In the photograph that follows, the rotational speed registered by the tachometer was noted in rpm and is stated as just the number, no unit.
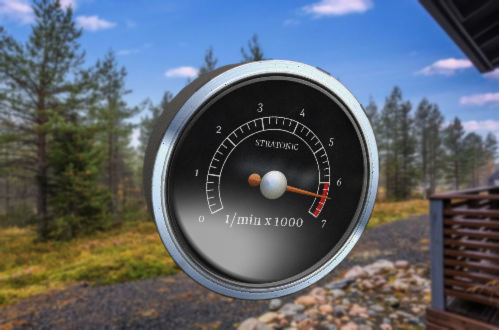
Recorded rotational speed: 6400
